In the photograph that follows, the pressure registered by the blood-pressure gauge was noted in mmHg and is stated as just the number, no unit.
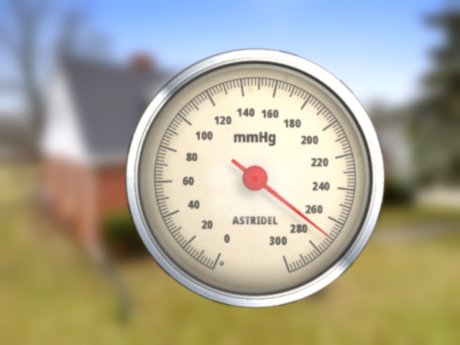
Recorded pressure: 270
